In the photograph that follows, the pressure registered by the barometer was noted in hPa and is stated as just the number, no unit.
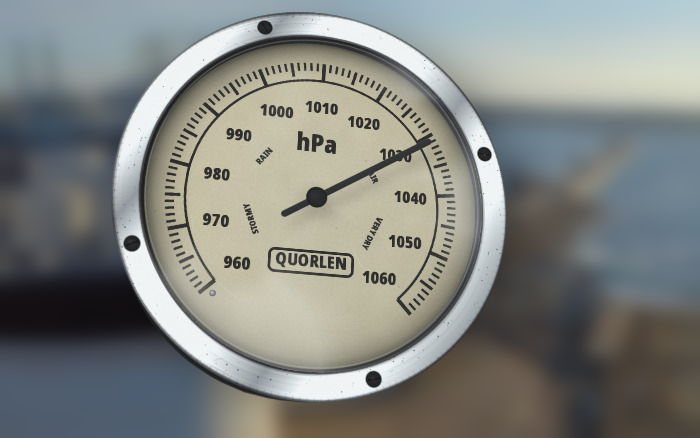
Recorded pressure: 1031
